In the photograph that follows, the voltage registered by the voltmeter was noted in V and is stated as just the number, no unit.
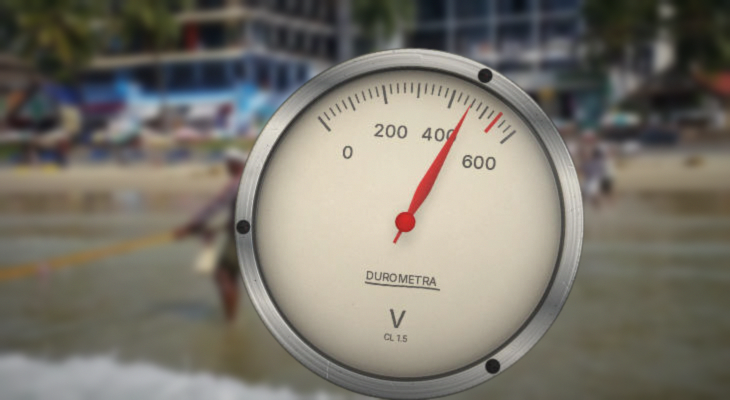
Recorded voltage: 460
